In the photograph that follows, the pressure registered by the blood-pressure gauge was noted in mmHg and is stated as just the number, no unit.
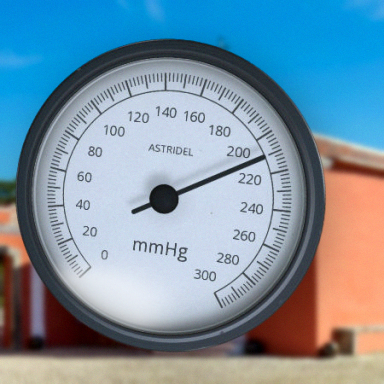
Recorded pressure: 210
